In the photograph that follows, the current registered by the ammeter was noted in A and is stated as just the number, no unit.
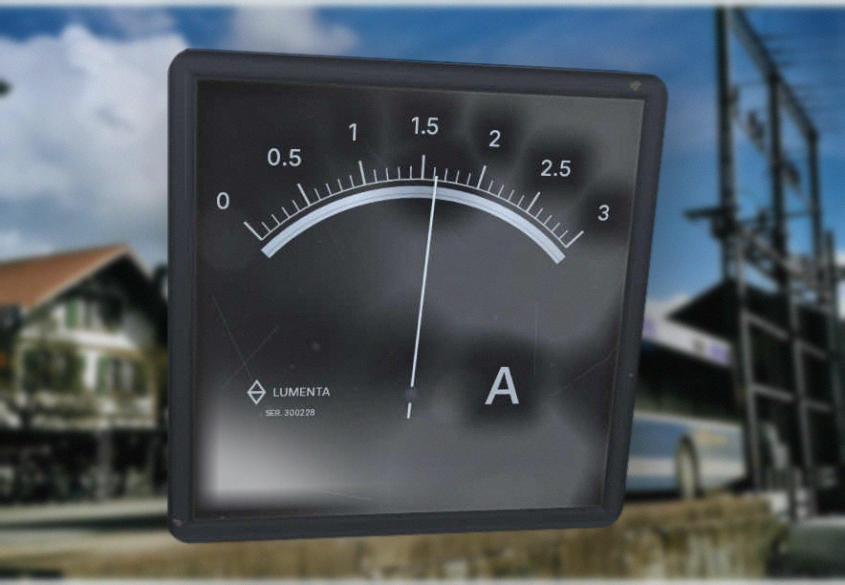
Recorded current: 1.6
